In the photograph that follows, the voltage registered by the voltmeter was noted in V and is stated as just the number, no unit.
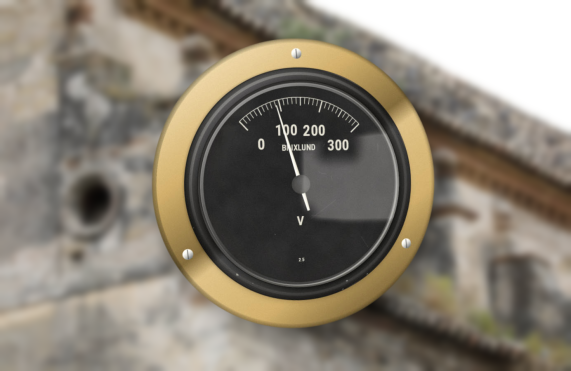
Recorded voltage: 90
